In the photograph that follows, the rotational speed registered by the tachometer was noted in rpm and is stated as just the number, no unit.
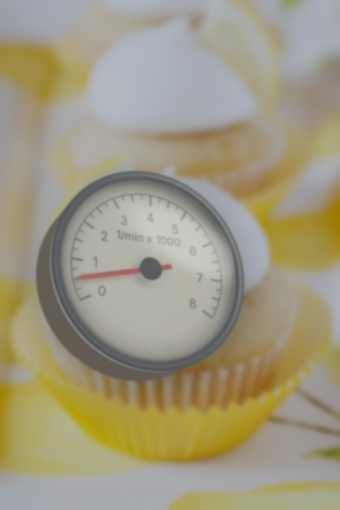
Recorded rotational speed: 500
